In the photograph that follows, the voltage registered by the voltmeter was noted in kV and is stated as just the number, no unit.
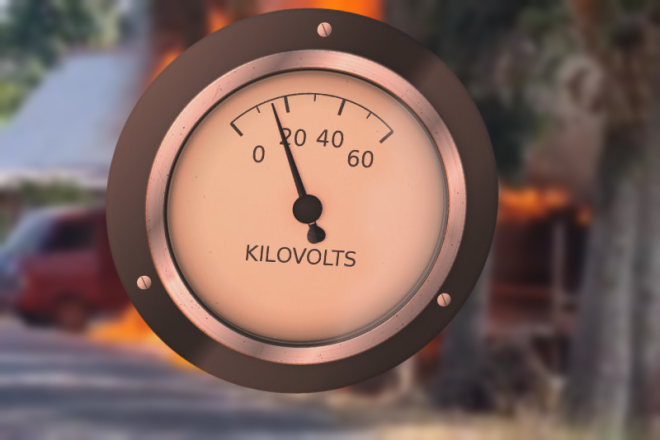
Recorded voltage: 15
